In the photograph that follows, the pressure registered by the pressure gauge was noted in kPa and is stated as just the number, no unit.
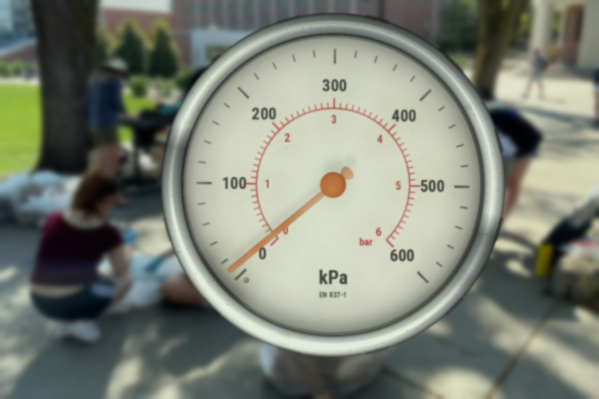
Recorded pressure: 10
